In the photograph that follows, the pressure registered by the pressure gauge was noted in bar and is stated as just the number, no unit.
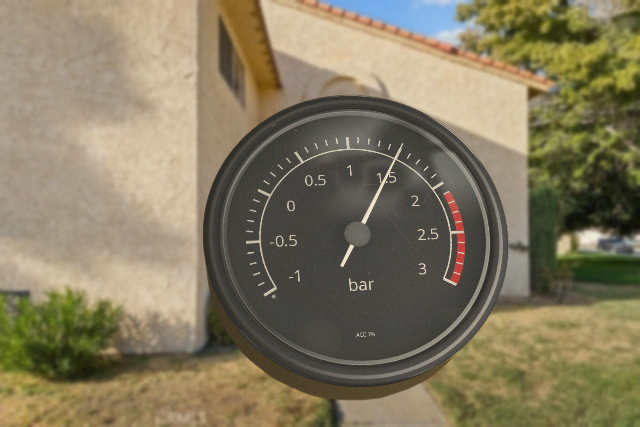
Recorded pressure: 1.5
